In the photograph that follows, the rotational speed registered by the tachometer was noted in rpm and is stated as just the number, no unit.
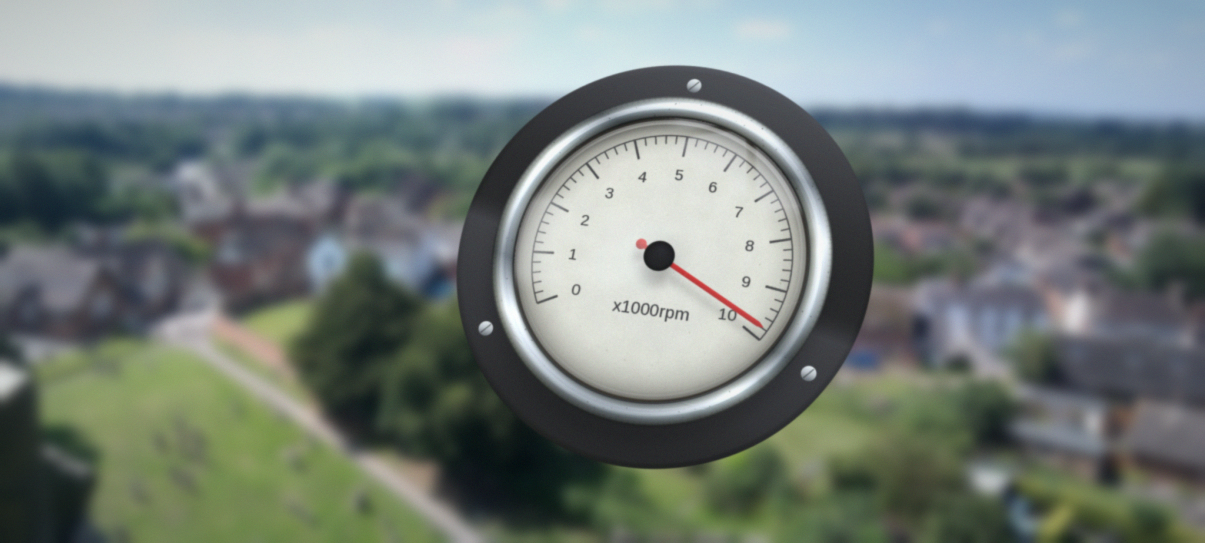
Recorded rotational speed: 9800
